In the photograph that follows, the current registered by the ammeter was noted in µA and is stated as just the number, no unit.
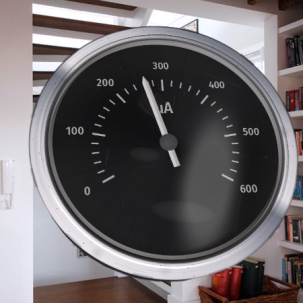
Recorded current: 260
